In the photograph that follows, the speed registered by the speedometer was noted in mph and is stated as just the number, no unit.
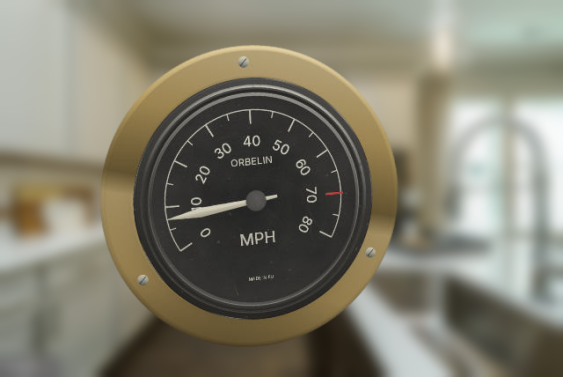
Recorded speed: 7.5
